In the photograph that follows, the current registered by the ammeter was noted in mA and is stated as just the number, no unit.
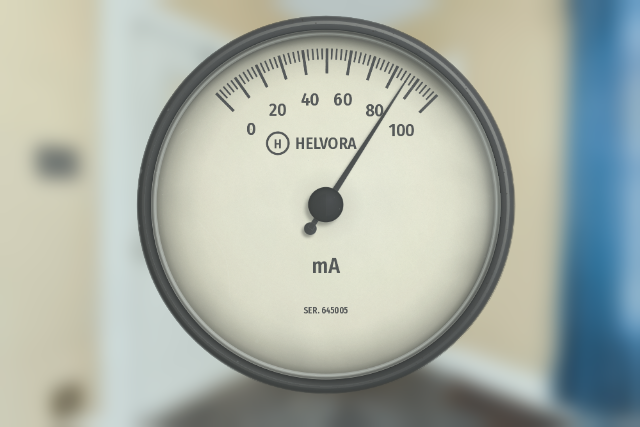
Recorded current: 86
